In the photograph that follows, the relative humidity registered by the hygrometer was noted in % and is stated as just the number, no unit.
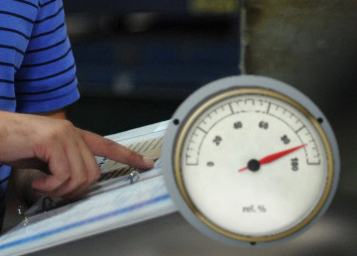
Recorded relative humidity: 88
